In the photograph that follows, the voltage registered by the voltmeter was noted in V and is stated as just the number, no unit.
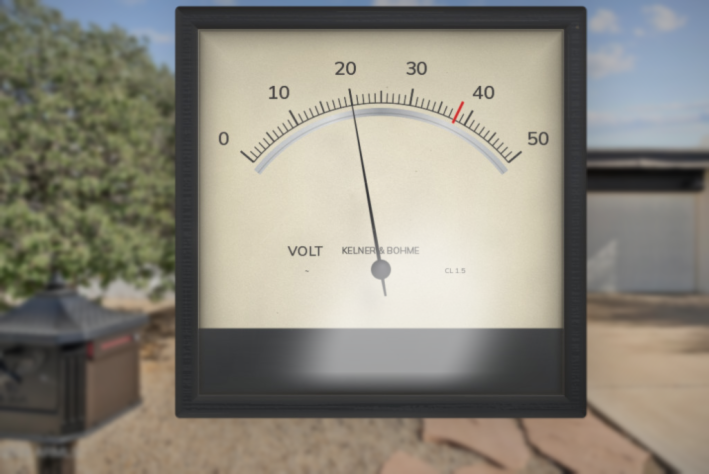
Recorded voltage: 20
